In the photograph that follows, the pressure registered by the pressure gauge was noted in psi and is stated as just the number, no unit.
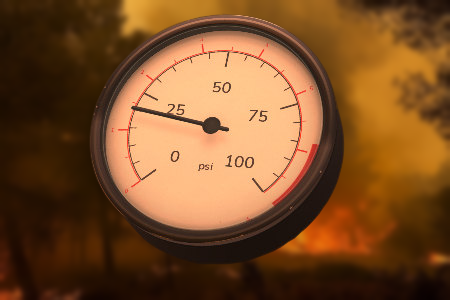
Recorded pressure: 20
